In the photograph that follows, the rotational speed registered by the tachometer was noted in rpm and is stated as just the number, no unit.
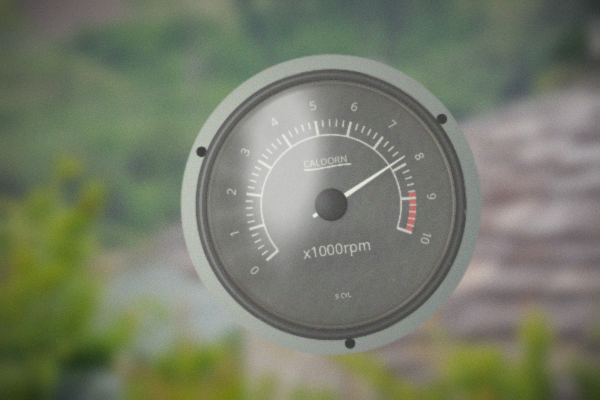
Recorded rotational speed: 7800
